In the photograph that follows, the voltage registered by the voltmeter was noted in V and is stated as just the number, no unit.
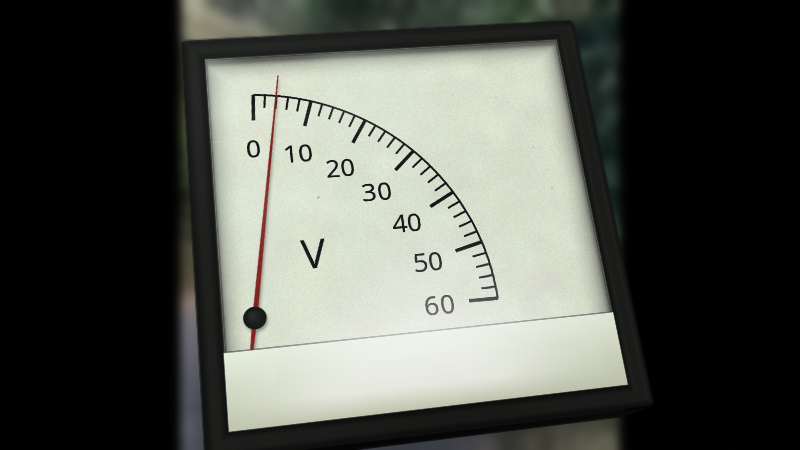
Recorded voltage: 4
